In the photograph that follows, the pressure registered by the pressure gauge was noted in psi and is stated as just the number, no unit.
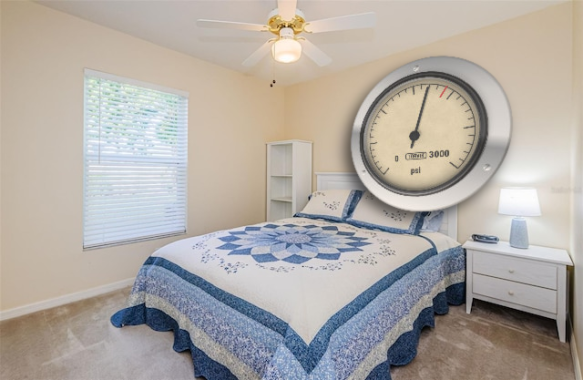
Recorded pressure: 1700
